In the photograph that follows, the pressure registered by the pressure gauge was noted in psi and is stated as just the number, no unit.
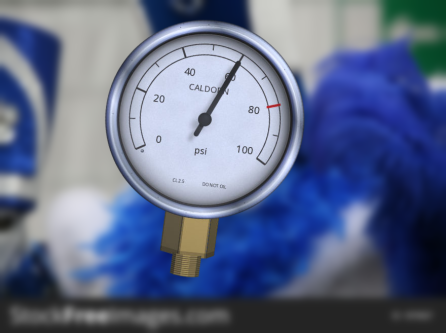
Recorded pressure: 60
